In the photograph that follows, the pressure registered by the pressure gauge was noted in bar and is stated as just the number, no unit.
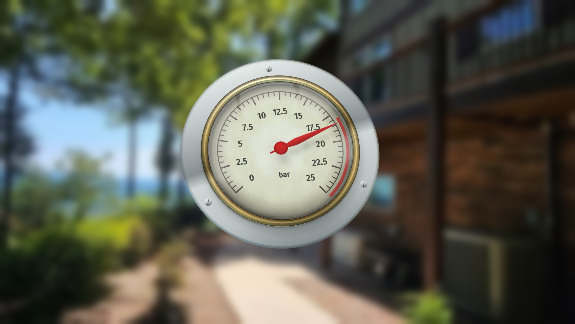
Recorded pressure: 18.5
